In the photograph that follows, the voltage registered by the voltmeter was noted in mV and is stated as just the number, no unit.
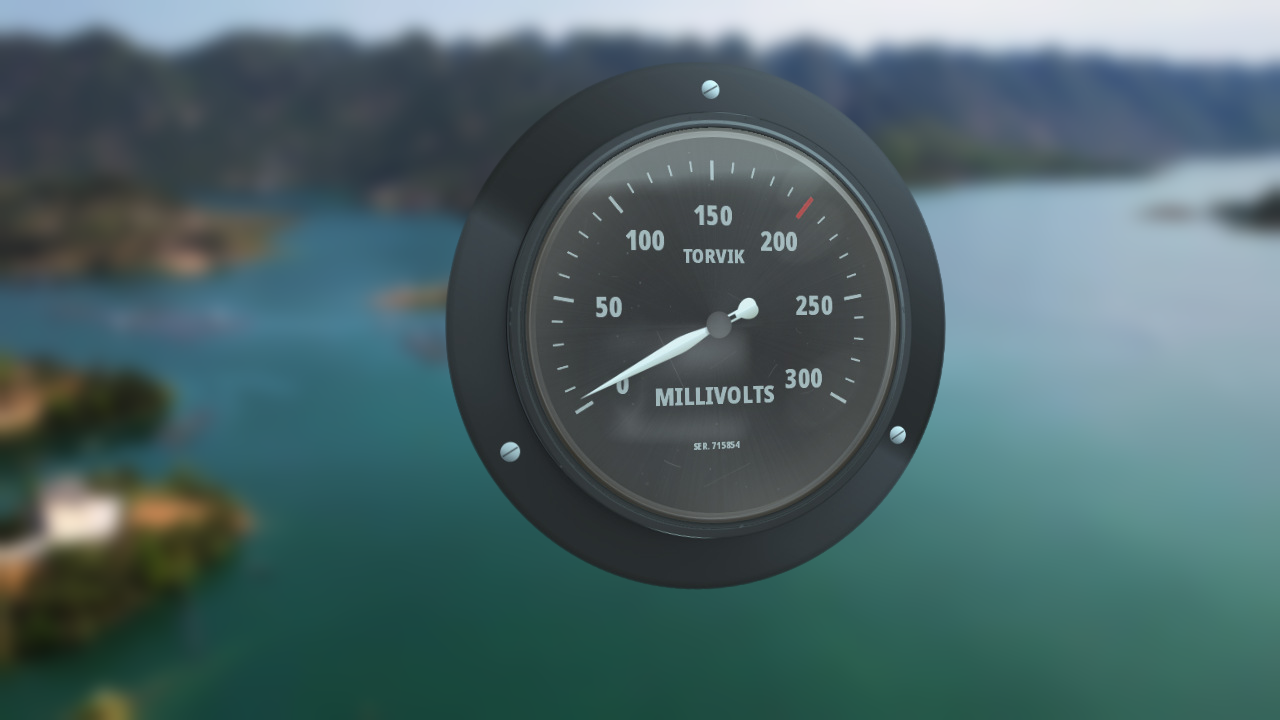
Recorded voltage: 5
